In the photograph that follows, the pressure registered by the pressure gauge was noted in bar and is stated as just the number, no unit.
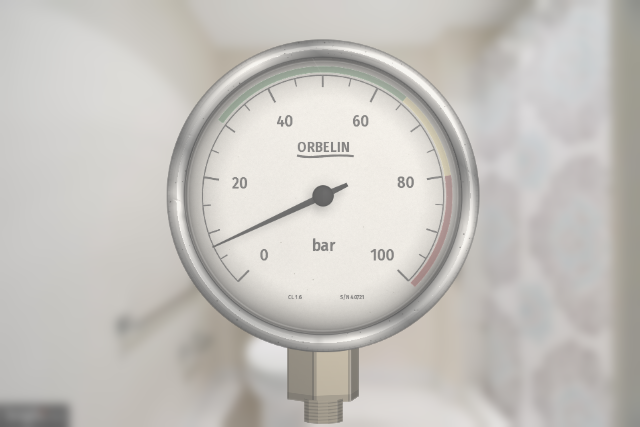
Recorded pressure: 7.5
